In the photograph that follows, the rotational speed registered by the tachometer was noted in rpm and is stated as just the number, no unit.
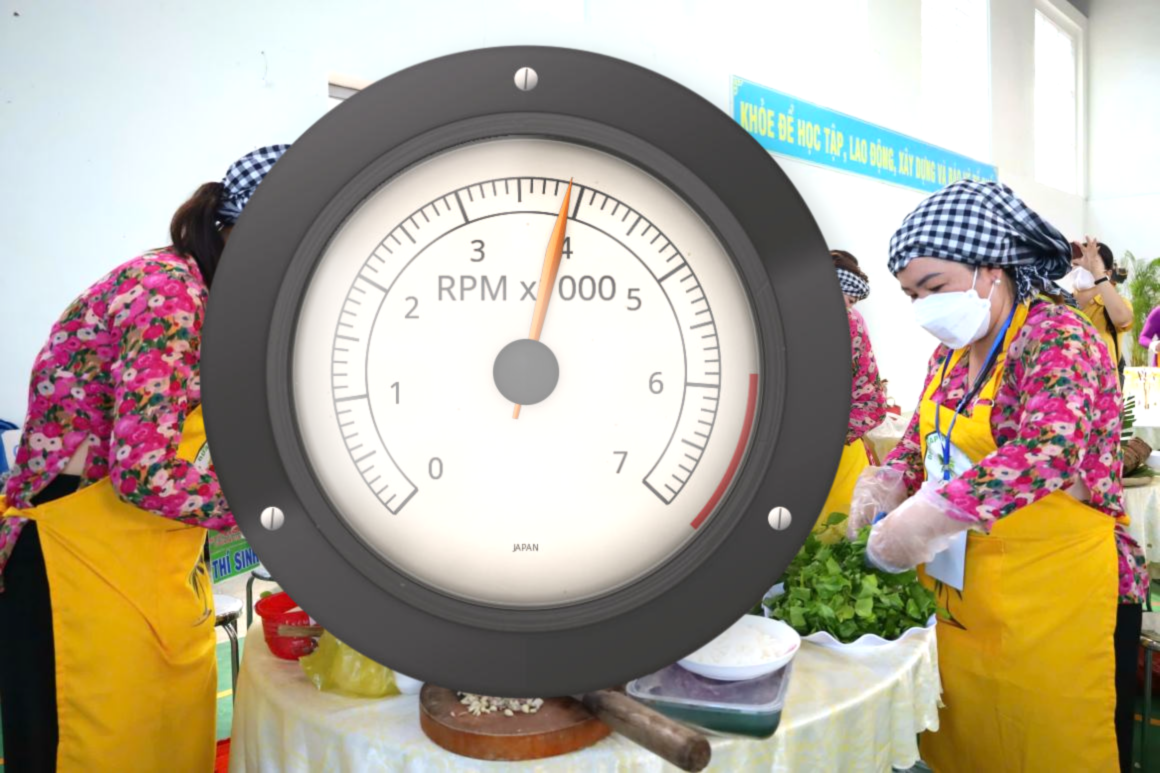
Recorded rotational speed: 3900
